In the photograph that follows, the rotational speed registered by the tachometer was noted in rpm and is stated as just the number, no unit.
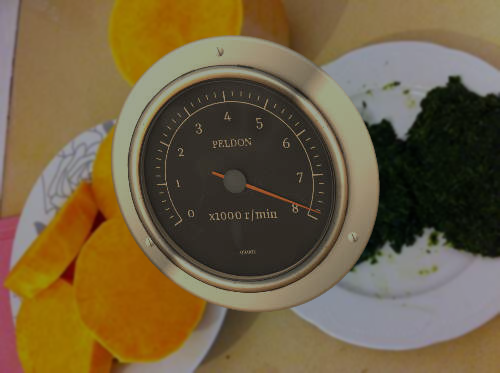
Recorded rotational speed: 7800
